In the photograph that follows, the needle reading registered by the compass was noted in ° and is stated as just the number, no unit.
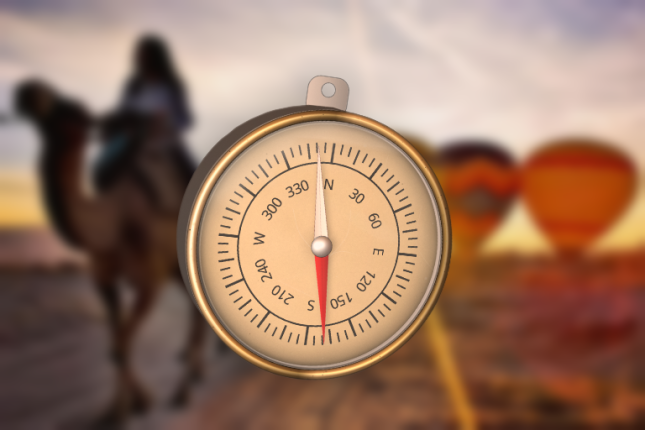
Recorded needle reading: 170
